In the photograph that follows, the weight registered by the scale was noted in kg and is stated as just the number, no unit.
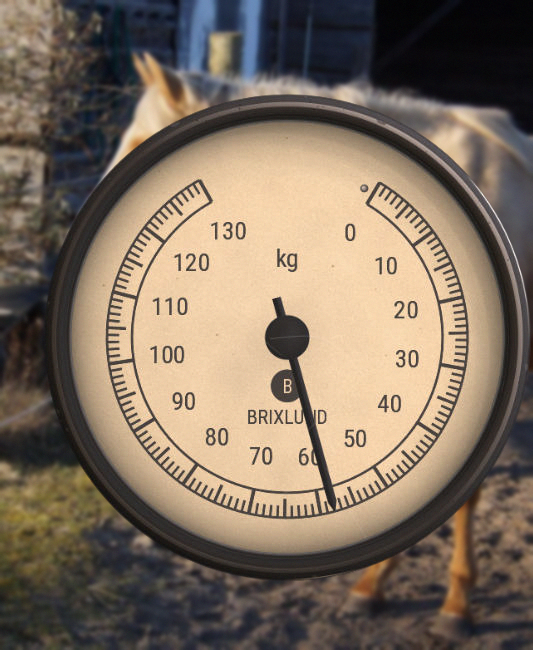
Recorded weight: 58
